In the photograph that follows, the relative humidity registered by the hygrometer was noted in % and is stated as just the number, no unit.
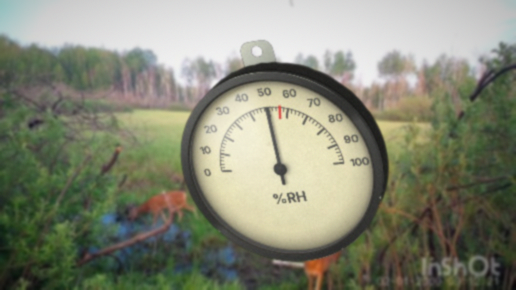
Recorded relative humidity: 50
